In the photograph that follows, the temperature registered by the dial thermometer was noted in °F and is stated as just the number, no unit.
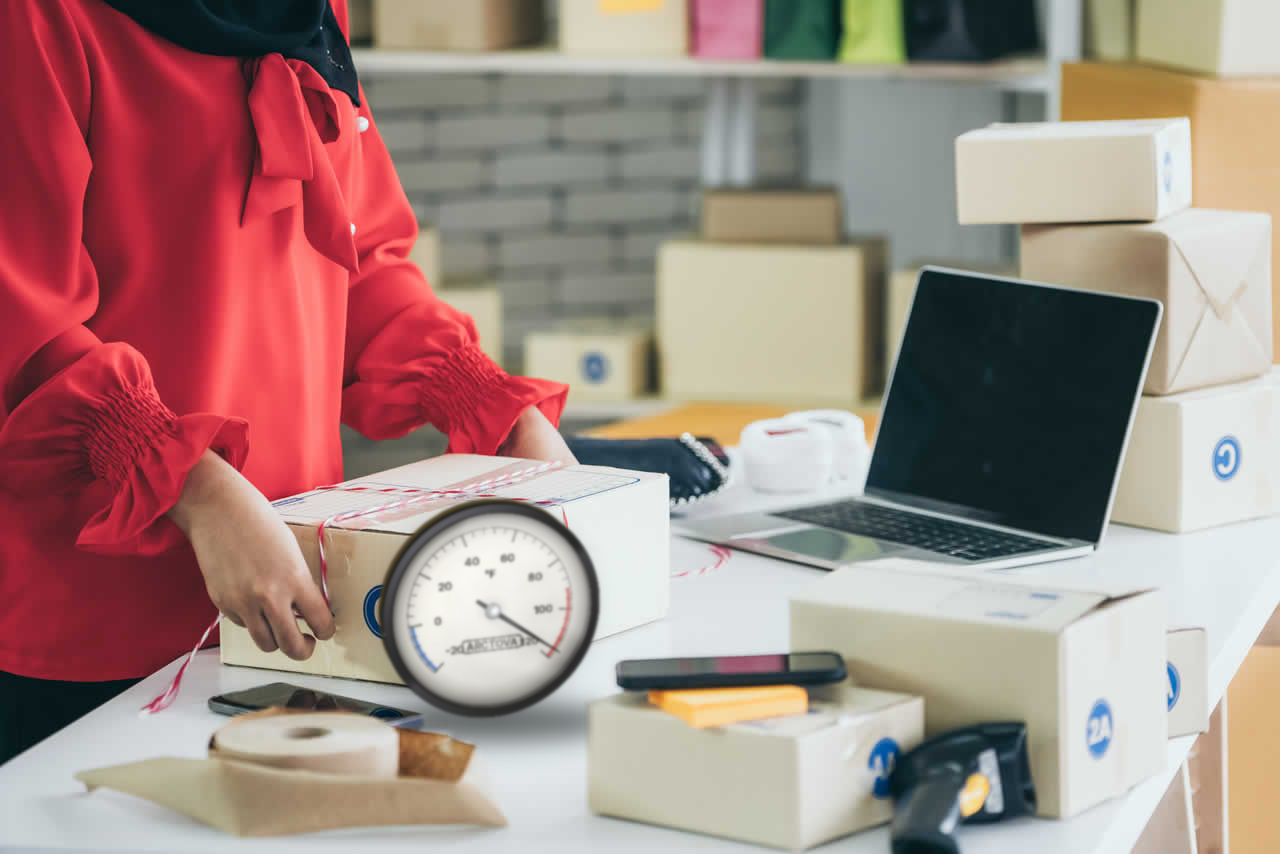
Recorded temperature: 116
